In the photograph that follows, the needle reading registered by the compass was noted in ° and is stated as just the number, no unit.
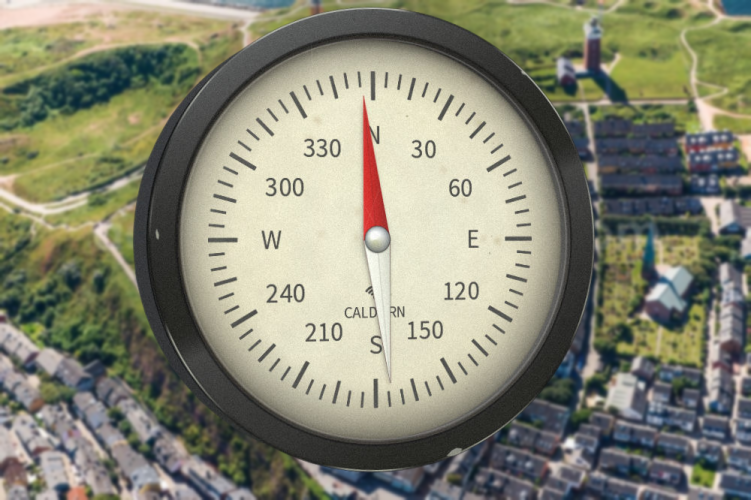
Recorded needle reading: 355
